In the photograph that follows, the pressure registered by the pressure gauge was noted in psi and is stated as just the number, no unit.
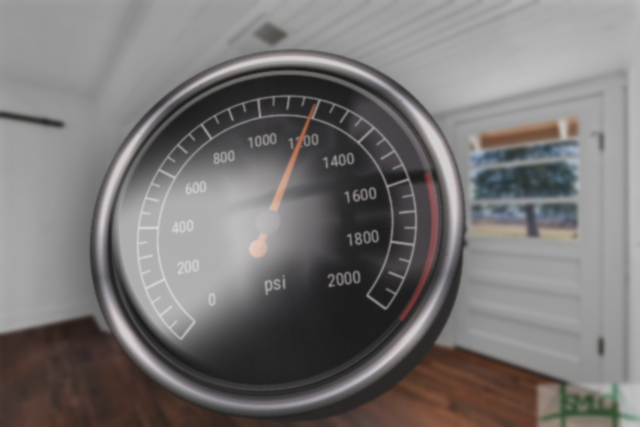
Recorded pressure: 1200
